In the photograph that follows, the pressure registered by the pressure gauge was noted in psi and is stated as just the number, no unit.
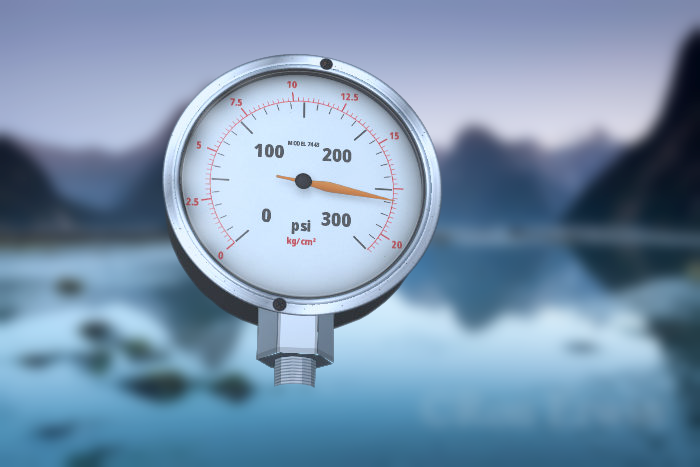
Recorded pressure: 260
